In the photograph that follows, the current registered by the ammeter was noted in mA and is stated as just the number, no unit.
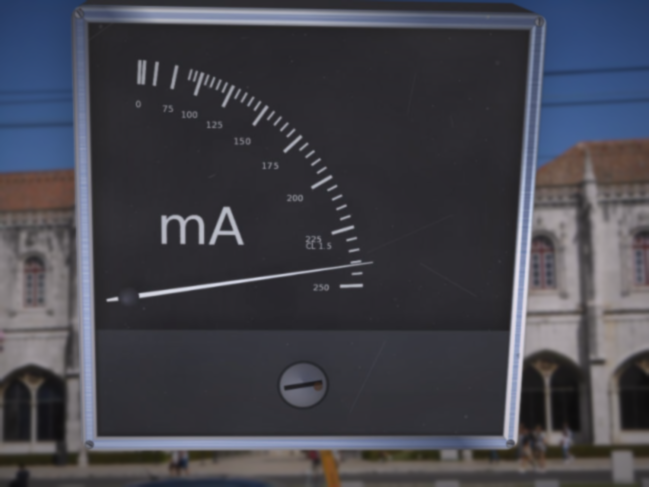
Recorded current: 240
